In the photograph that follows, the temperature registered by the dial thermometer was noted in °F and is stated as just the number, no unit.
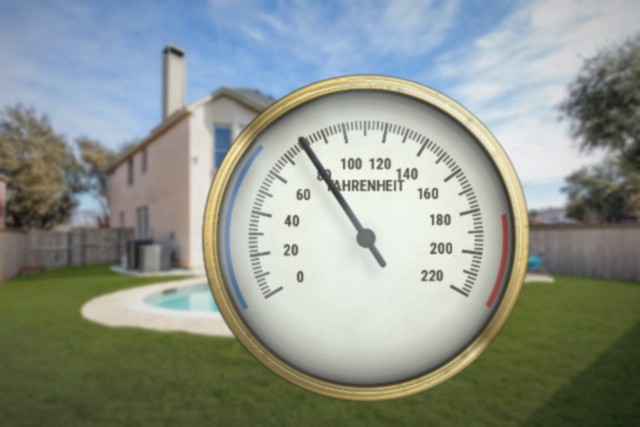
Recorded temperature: 80
